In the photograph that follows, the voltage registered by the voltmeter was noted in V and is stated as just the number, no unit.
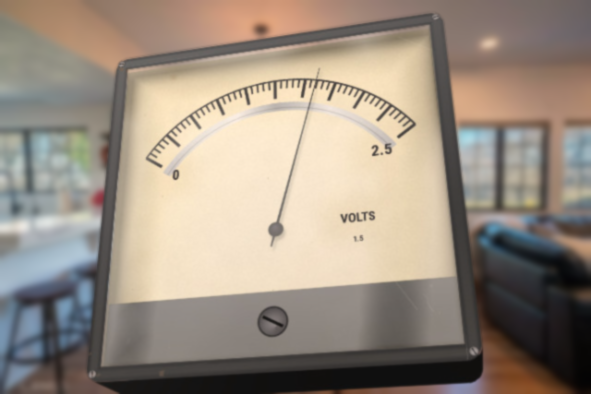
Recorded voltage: 1.6
